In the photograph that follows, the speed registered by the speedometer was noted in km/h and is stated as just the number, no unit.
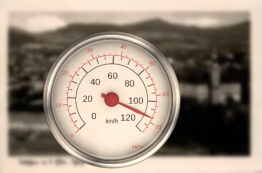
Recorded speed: 110
